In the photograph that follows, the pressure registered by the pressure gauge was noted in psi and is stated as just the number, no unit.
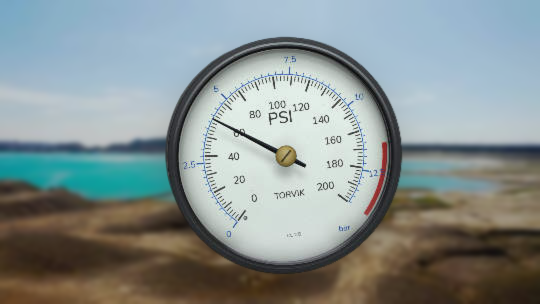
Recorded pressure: 60
